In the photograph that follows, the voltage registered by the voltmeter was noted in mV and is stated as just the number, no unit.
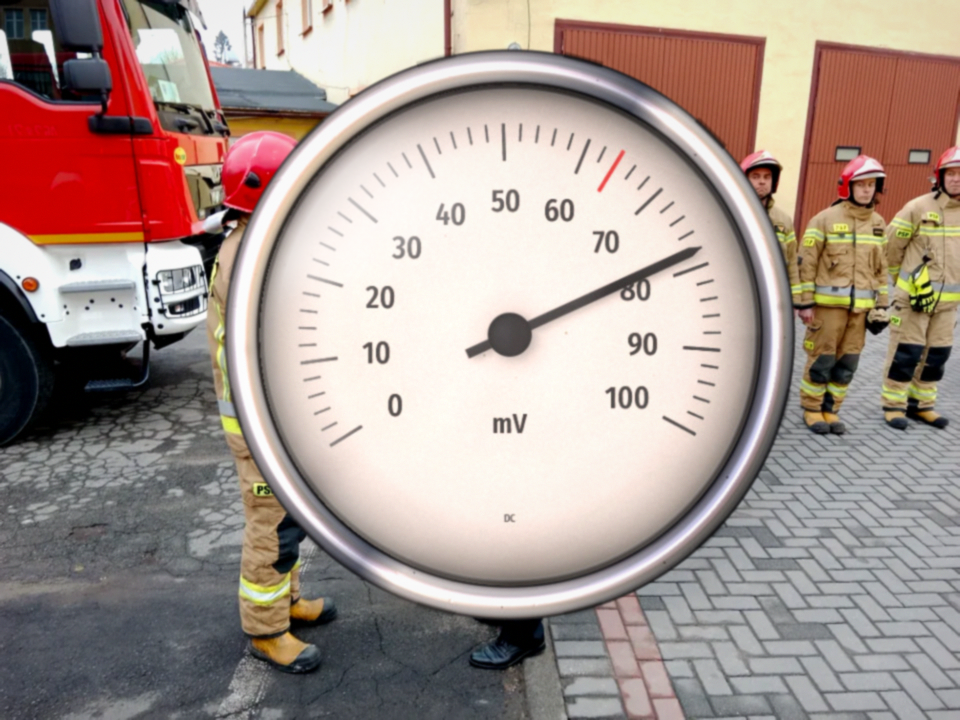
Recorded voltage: 78
